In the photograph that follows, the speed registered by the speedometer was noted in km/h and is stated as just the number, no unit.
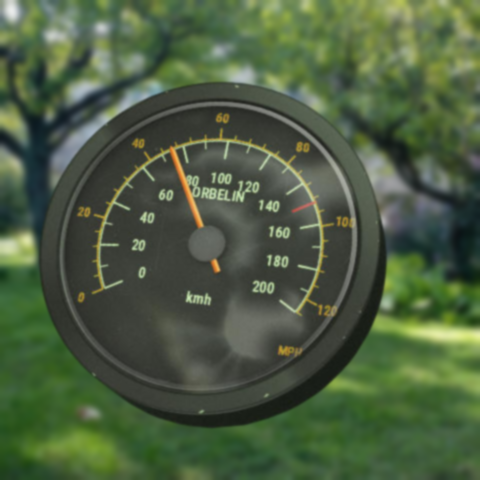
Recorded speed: 75
